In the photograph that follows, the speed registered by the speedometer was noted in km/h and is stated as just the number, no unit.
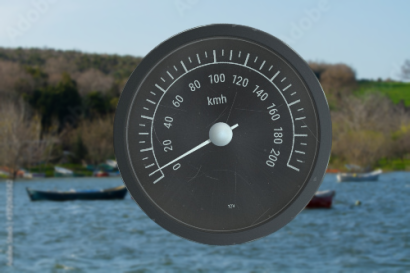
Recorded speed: 5
